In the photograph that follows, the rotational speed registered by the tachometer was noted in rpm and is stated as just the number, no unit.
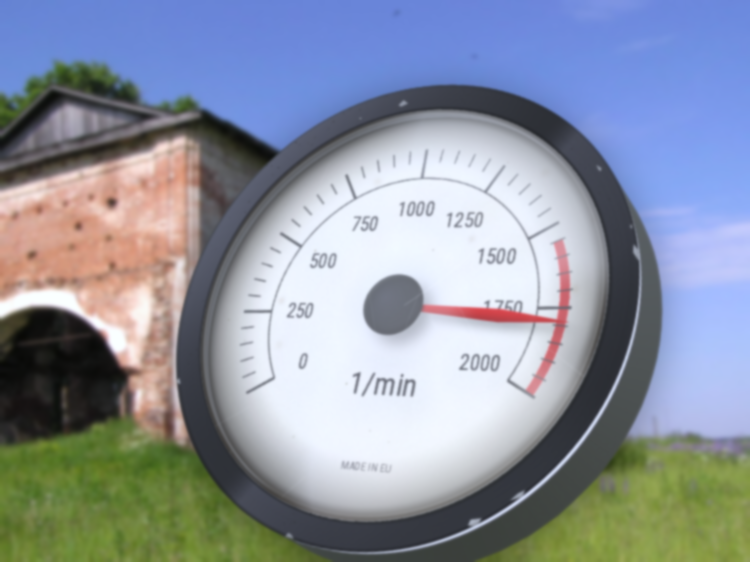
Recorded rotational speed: 1800
